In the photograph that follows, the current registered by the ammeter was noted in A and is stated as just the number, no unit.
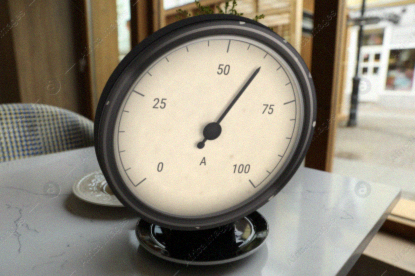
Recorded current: 60
